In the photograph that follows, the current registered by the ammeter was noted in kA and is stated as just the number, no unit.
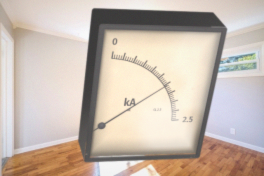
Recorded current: 1.5
